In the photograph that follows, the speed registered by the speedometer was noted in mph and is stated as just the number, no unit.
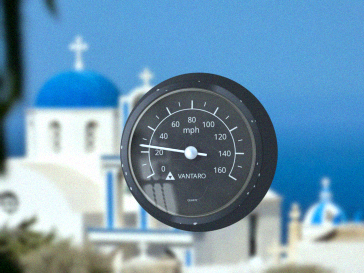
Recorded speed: 25
